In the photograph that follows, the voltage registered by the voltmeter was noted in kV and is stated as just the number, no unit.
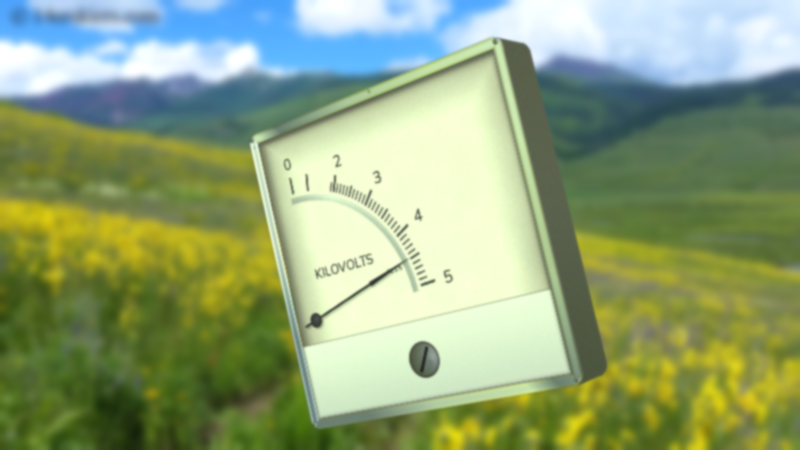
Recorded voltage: 4.5
